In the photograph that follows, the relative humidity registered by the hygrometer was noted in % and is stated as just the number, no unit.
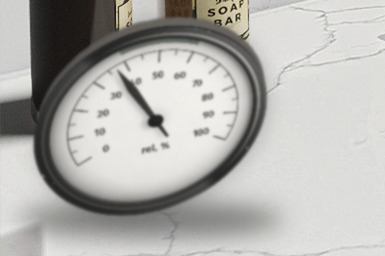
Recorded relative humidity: 37.5
